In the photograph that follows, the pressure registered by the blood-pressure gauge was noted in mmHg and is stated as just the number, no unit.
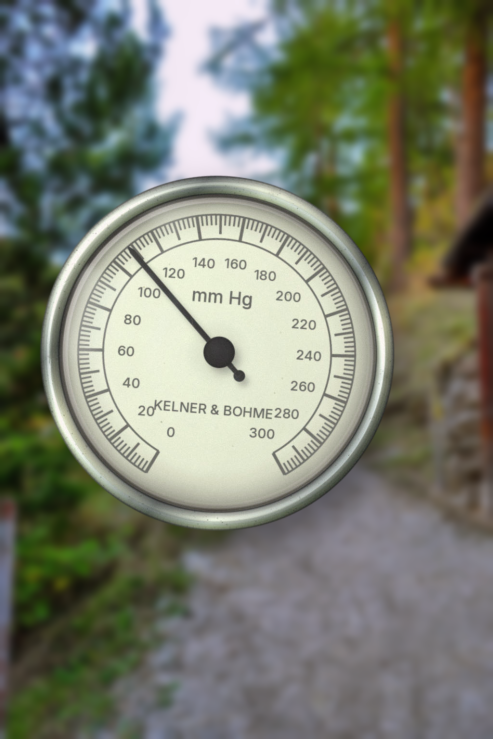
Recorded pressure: 108
